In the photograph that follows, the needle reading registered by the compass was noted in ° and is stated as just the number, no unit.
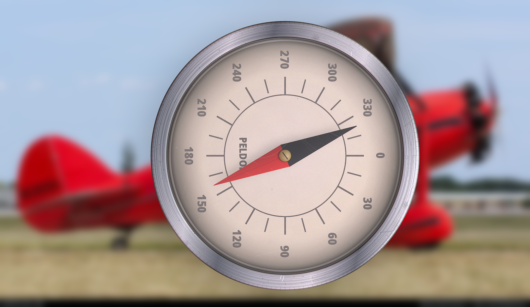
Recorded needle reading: 157.5
